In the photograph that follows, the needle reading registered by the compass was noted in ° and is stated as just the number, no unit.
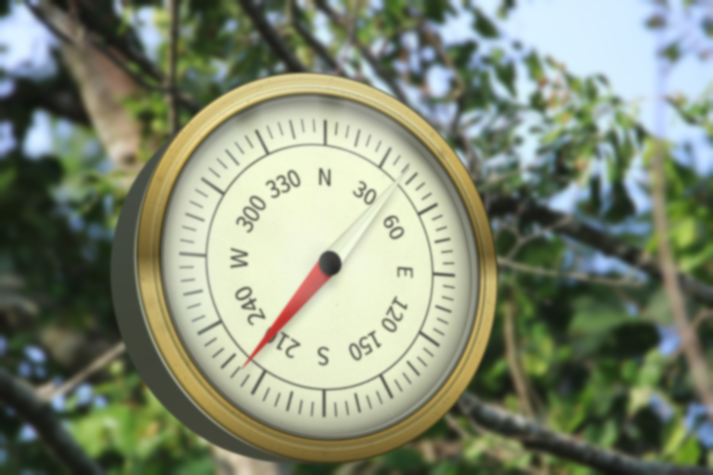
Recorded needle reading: 220
